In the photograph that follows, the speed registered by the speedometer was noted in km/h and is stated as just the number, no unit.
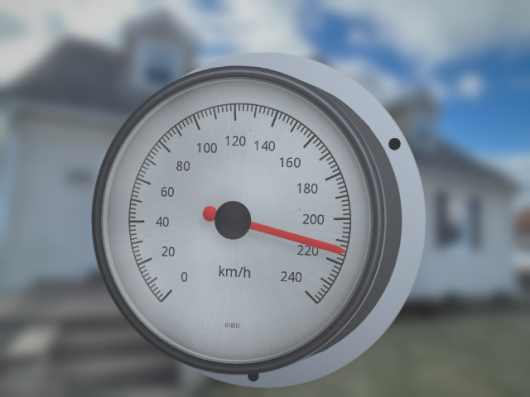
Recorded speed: 214
